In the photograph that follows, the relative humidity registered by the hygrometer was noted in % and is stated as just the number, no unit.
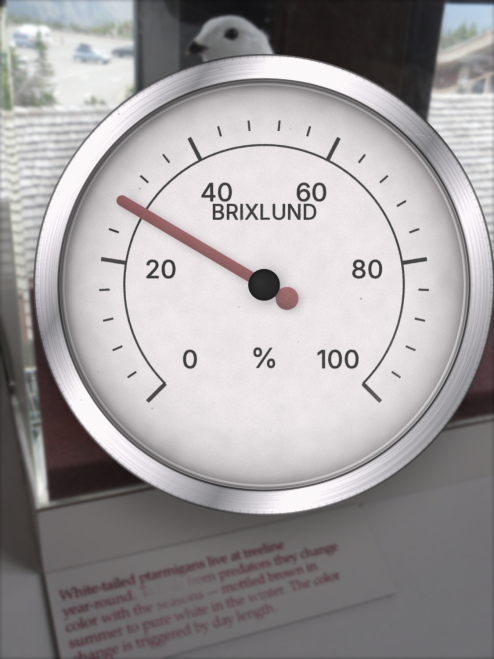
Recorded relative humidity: 28
